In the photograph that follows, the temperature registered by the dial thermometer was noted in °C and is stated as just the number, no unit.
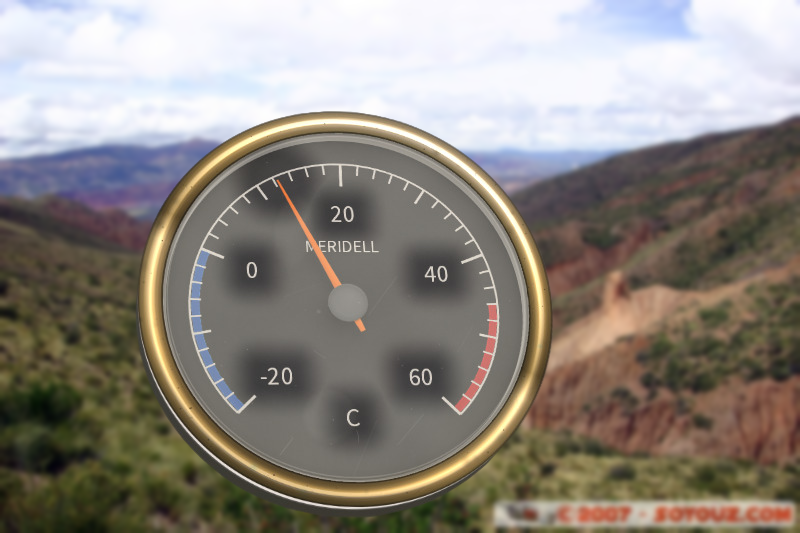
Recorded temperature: 12
